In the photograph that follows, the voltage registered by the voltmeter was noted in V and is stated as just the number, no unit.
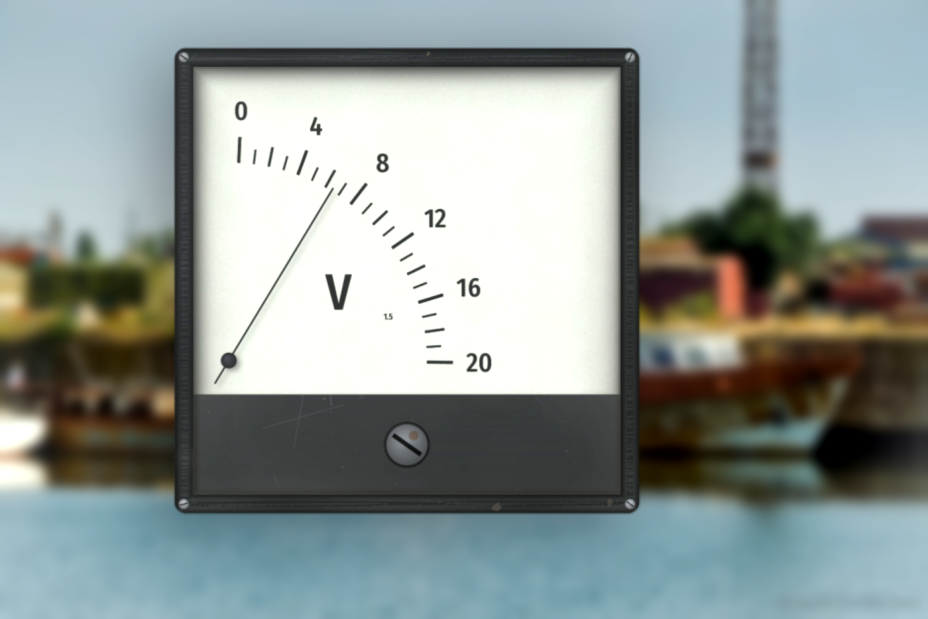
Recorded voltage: 6.5
